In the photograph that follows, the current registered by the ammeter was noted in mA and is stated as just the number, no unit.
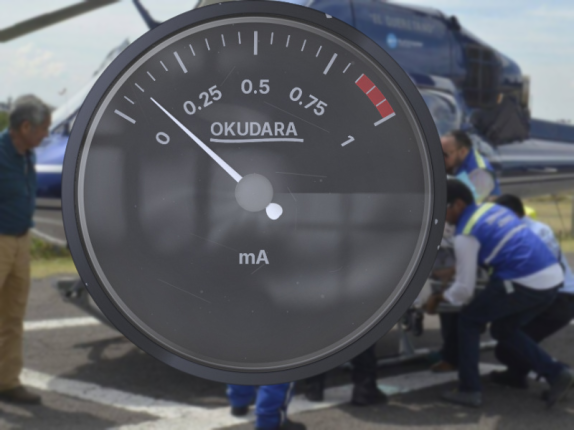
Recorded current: 0.1
